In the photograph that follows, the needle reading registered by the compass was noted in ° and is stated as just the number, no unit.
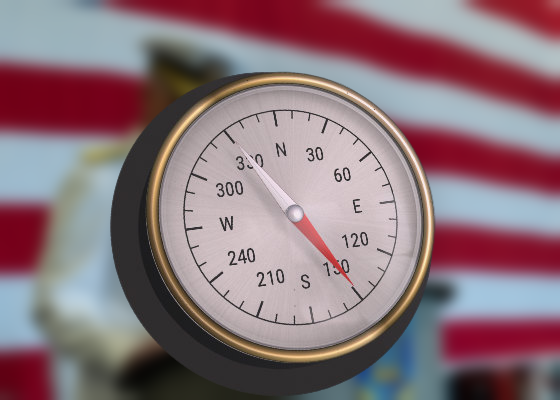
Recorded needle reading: 150
